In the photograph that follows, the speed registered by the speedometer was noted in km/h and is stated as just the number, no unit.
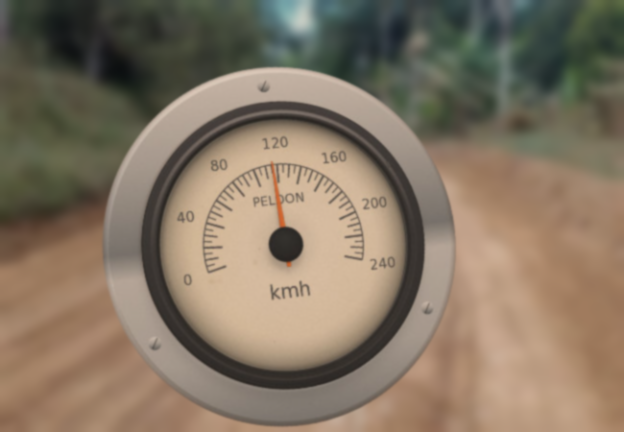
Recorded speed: 115
